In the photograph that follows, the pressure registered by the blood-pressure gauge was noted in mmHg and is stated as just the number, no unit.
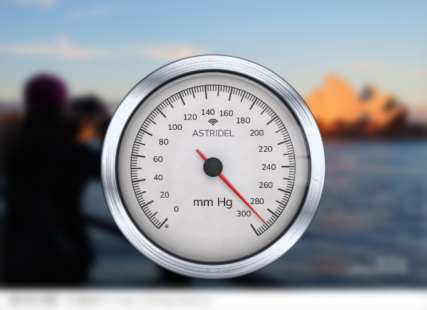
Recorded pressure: 290
